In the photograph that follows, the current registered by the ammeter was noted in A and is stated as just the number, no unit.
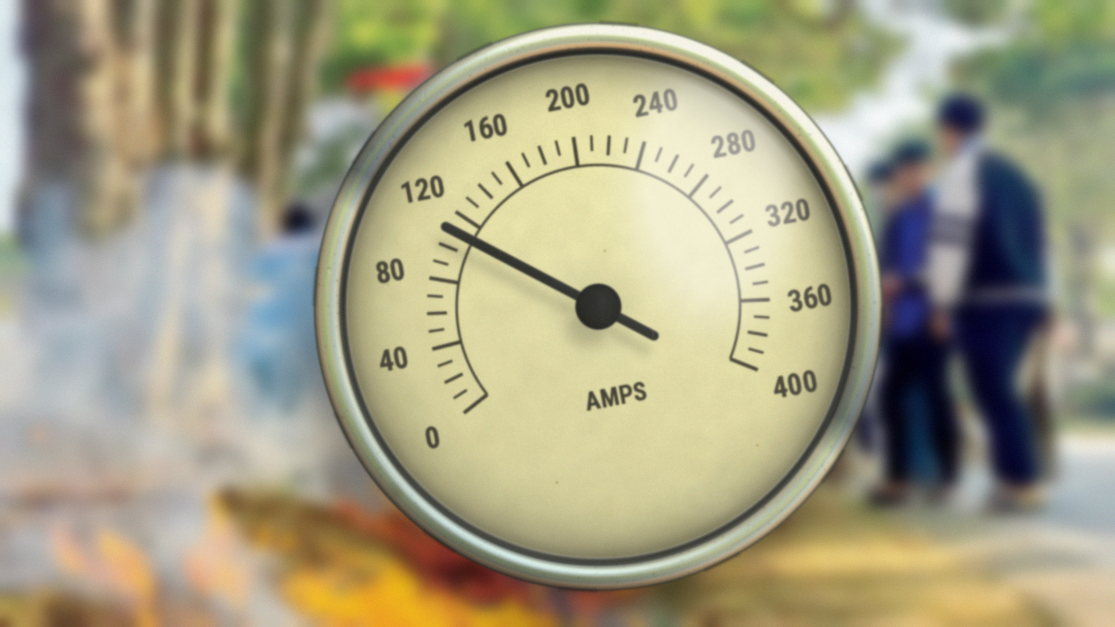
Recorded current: 110
